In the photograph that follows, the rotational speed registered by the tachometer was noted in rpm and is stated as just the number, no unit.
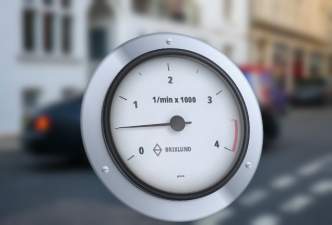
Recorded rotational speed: 500
